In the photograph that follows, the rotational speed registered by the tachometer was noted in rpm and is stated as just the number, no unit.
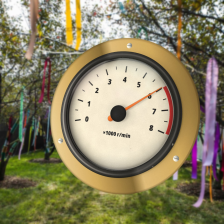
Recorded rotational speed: 6000
